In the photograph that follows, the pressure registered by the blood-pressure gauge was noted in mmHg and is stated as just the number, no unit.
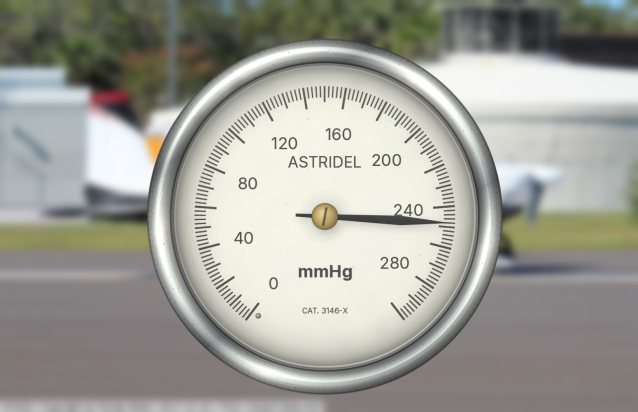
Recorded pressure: 248
